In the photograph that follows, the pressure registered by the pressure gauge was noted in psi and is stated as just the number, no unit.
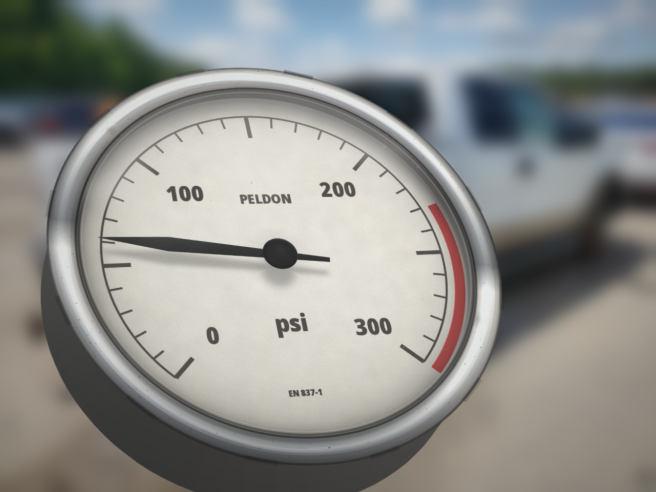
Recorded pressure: 60
